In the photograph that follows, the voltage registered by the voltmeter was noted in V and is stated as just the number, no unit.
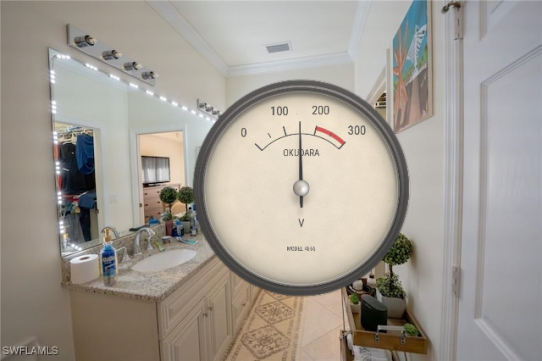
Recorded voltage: 150
